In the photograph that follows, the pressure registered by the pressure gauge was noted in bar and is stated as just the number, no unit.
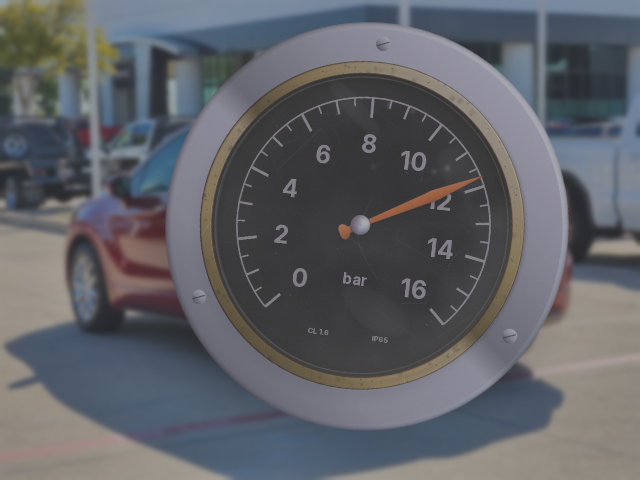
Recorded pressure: 11.75
